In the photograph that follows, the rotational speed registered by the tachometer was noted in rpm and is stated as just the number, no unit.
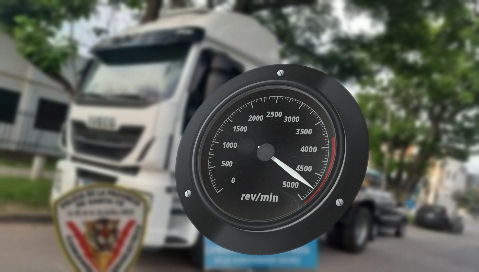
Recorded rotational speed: 4750
